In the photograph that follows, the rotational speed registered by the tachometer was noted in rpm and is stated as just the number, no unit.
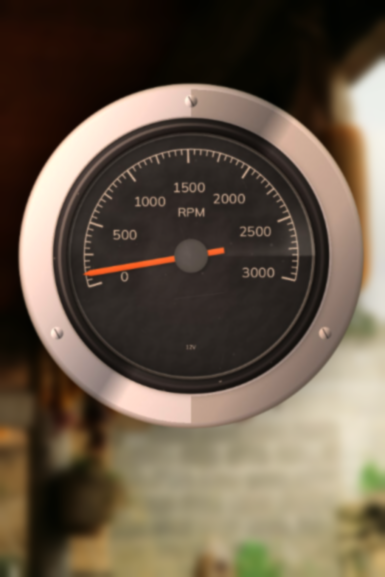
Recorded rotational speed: 100
